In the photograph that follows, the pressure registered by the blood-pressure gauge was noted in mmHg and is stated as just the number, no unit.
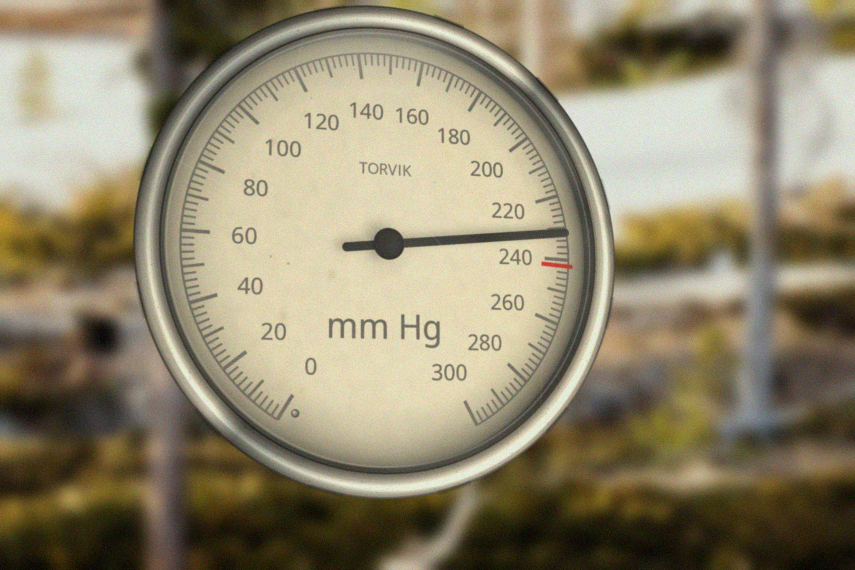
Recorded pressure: 232
